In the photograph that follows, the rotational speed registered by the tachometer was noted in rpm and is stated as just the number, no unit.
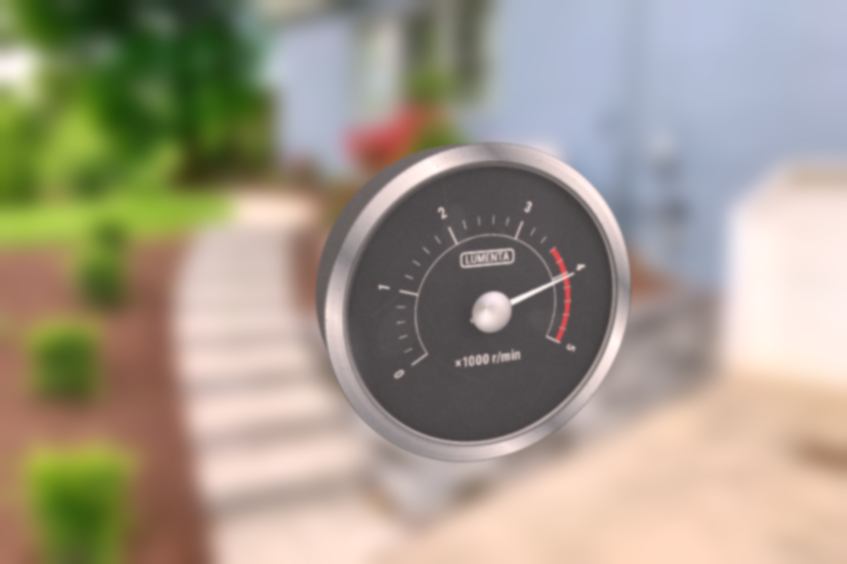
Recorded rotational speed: 4000
